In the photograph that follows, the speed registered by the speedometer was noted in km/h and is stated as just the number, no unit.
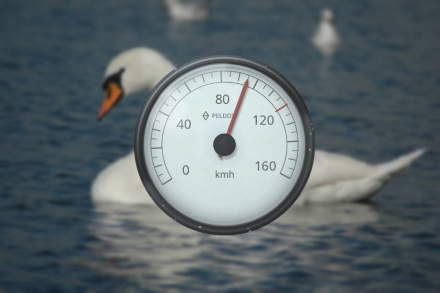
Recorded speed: 95
